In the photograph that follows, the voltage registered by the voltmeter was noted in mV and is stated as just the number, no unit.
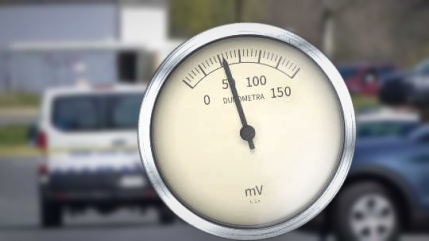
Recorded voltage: 55
